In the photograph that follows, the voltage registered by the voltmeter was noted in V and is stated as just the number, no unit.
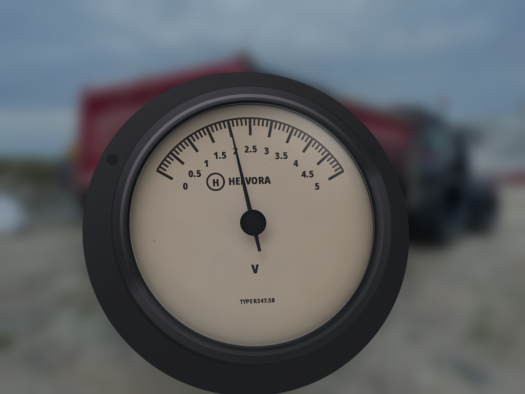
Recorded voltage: 2
